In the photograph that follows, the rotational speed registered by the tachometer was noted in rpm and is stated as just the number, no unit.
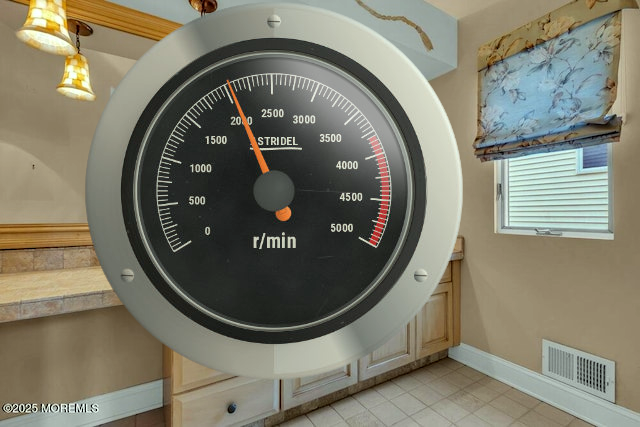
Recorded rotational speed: 2050
